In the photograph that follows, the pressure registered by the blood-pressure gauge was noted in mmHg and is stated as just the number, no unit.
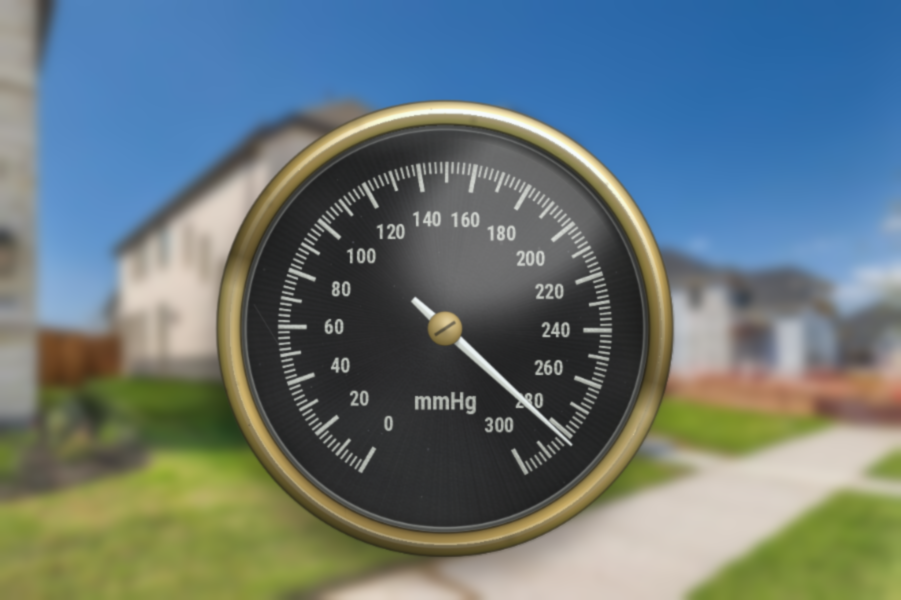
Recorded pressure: 282
